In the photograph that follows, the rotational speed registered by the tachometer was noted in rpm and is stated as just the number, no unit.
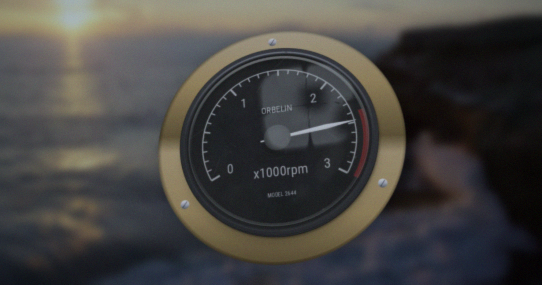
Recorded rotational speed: 2500
